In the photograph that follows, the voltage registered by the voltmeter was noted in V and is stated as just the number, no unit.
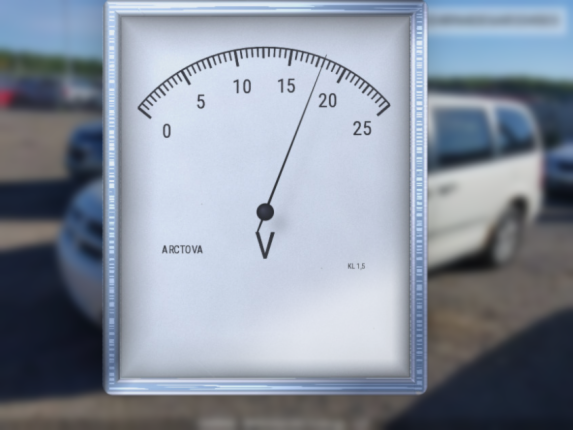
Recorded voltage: 18
